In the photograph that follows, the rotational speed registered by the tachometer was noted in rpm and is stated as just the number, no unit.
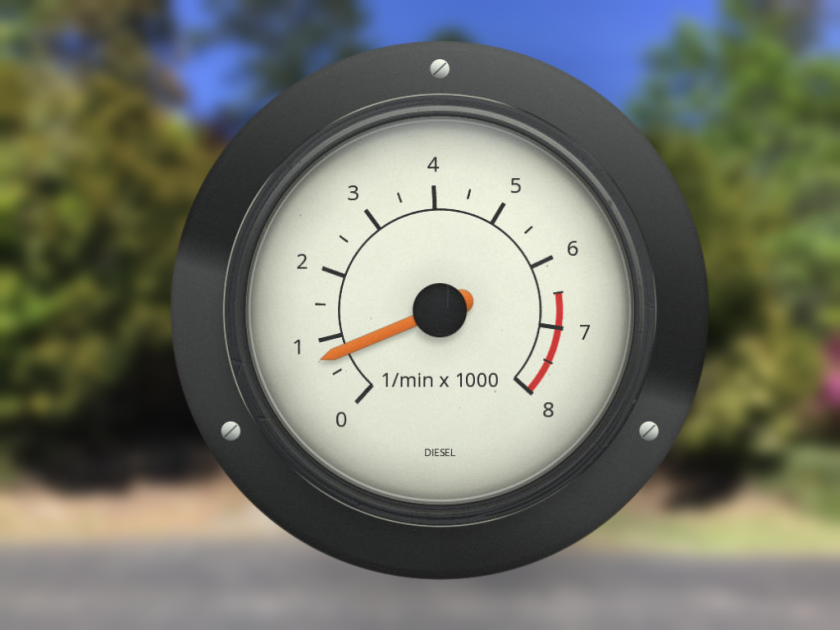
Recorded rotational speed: 750
